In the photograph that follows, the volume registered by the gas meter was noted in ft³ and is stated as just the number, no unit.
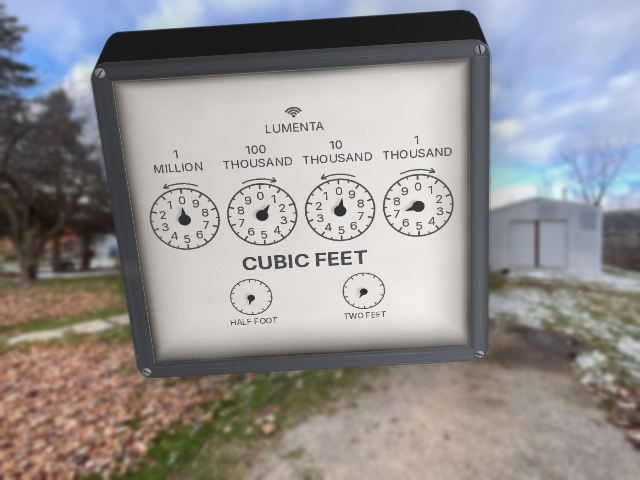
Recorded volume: 9700
